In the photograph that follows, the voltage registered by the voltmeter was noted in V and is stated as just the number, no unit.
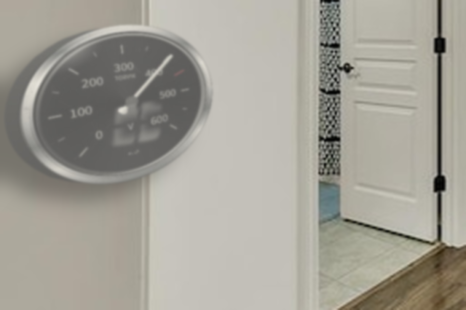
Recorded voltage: 400
